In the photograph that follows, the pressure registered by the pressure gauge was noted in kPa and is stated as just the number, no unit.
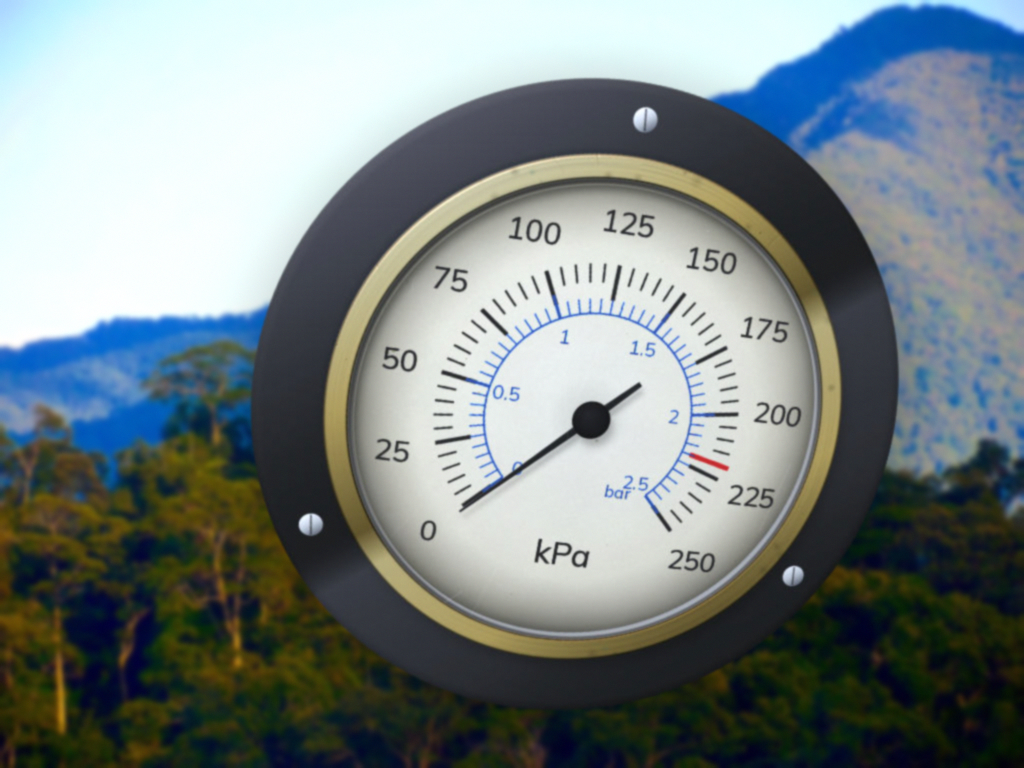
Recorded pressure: 0
